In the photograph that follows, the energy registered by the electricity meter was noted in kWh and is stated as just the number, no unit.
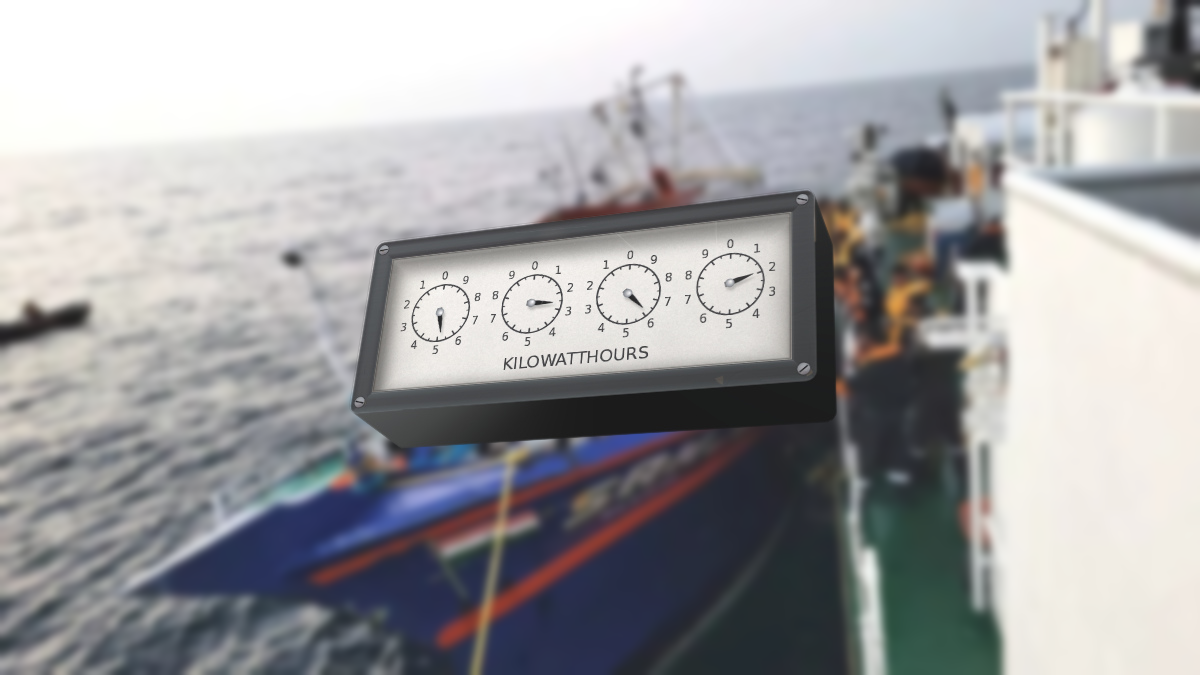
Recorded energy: 5262
